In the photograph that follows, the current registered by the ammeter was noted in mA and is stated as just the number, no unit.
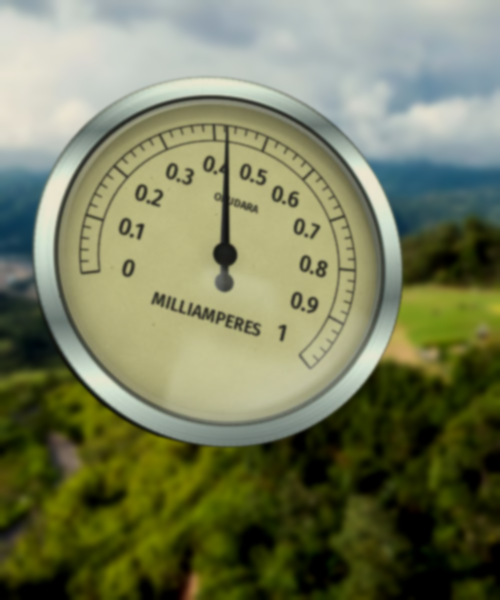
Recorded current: 0.42
